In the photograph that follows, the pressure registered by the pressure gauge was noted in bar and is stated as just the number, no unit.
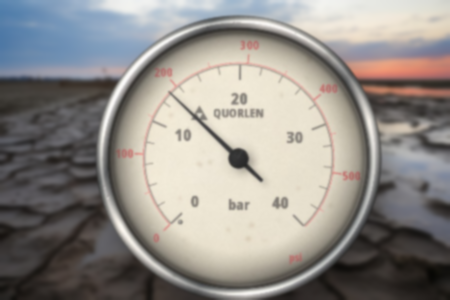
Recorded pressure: 13
